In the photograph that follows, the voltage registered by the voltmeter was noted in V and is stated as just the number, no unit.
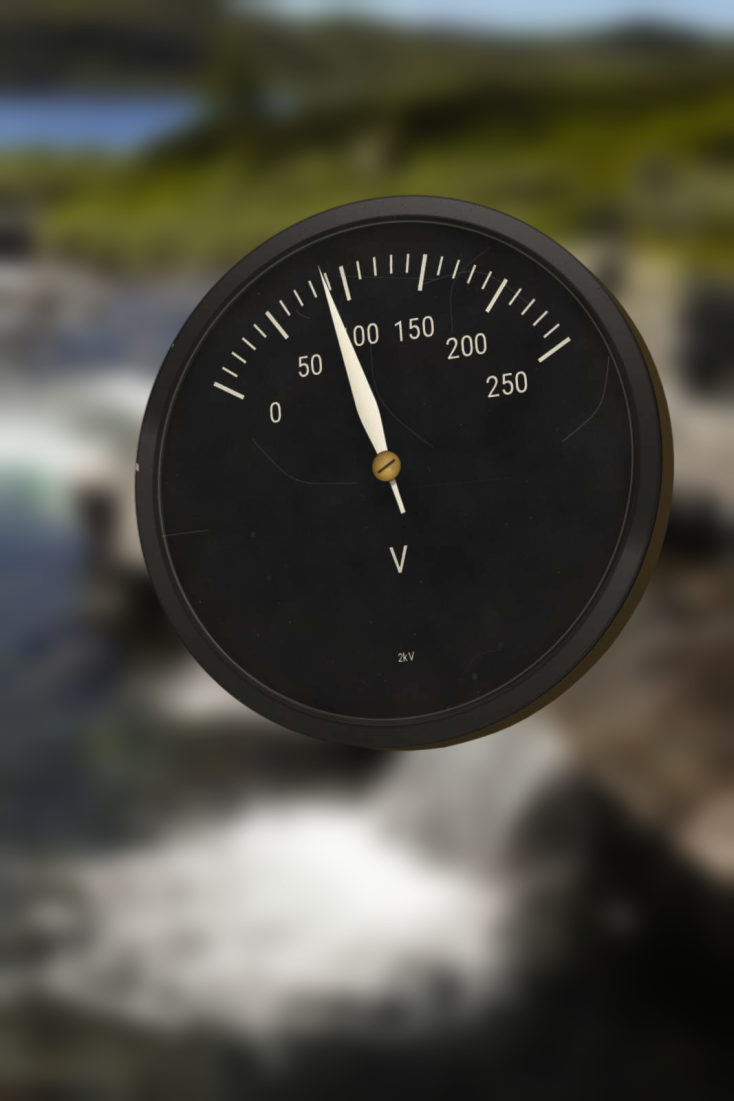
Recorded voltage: 90
